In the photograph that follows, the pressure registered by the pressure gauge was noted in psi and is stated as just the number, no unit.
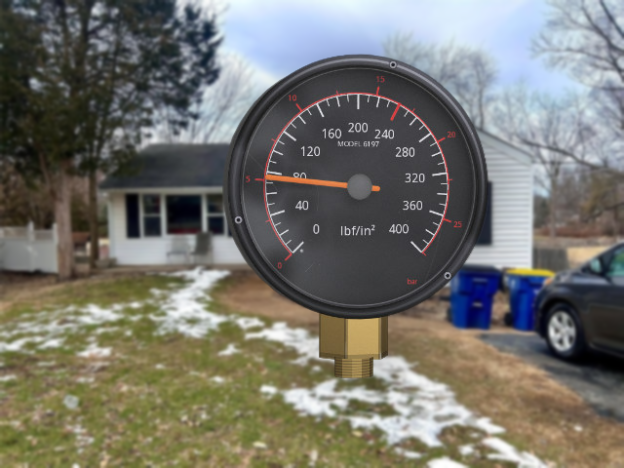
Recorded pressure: 75
